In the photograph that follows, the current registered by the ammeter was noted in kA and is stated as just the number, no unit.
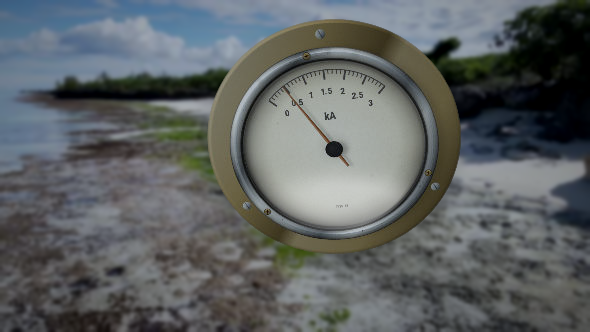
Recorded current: 0.5
